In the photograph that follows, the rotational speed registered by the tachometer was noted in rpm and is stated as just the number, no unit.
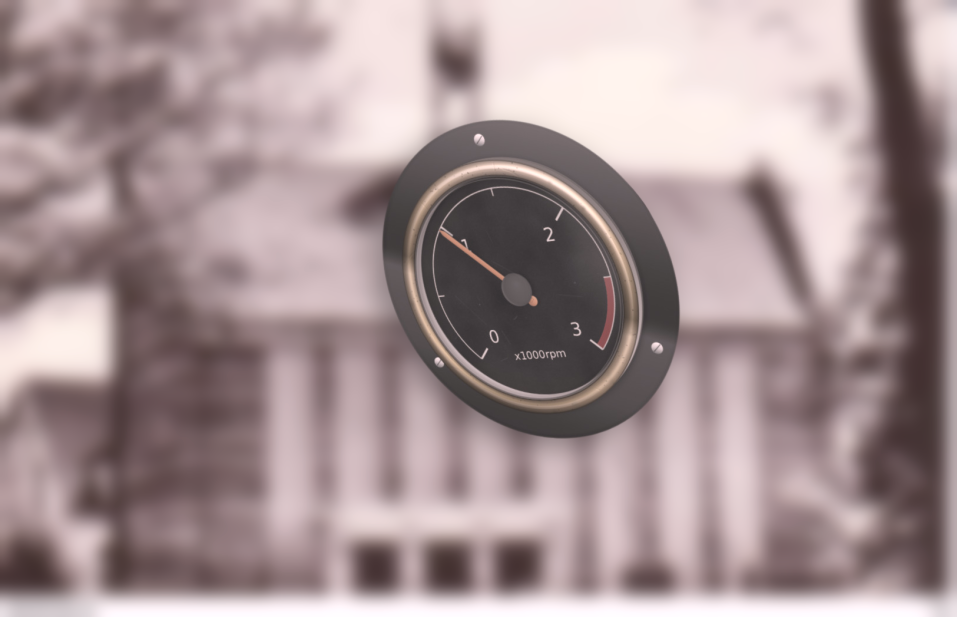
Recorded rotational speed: 1000
